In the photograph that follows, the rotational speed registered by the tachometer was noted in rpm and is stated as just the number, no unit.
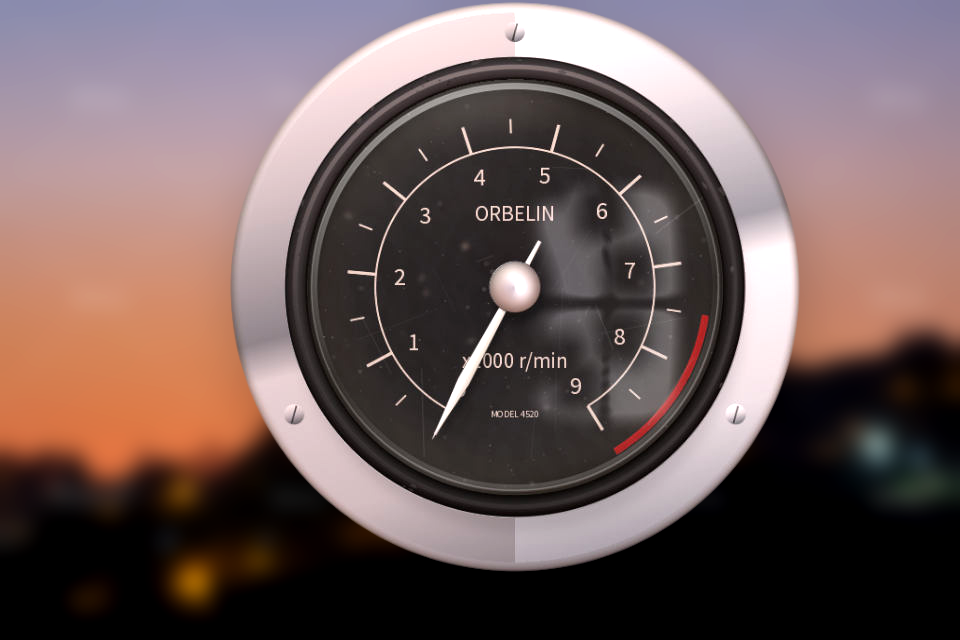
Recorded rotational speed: 0
